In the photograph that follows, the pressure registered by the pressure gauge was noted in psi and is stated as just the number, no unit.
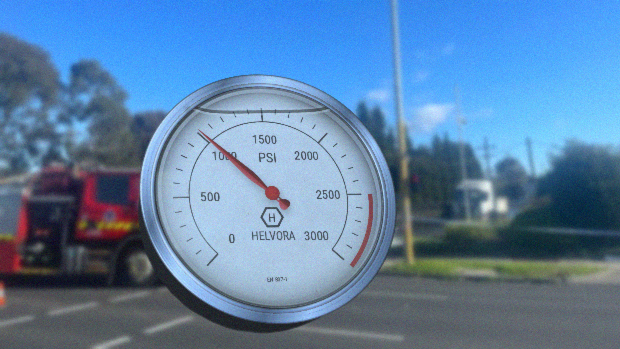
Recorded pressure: 1000
